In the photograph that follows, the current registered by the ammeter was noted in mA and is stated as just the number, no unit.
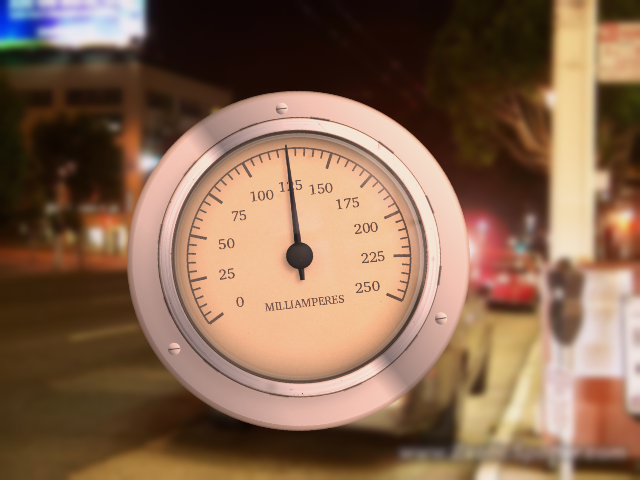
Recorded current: 125
